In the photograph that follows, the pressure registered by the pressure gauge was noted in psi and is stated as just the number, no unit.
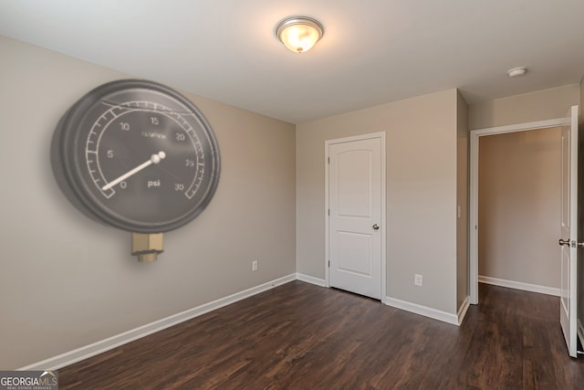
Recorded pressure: 1
